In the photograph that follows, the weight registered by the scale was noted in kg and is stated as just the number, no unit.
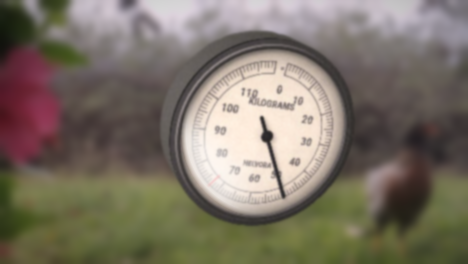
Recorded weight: 50
